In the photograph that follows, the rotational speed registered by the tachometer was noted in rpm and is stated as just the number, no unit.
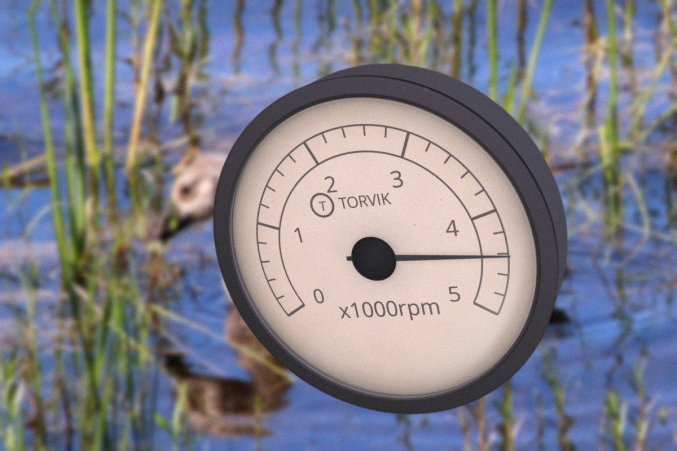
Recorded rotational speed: 4400
